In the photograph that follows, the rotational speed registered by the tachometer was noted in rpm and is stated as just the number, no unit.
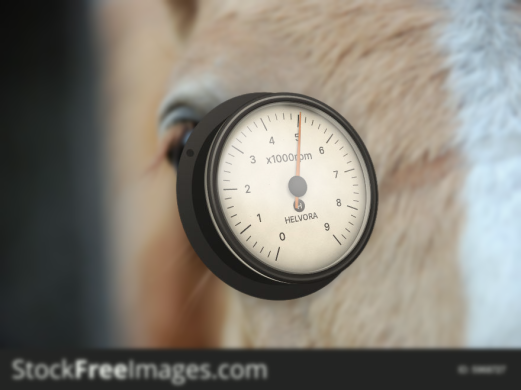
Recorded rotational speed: 5000
